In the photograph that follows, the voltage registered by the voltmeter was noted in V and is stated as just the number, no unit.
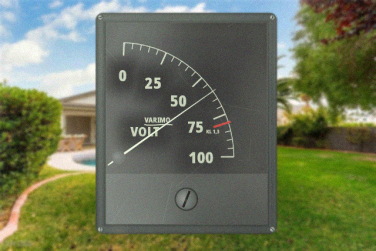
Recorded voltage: 60
